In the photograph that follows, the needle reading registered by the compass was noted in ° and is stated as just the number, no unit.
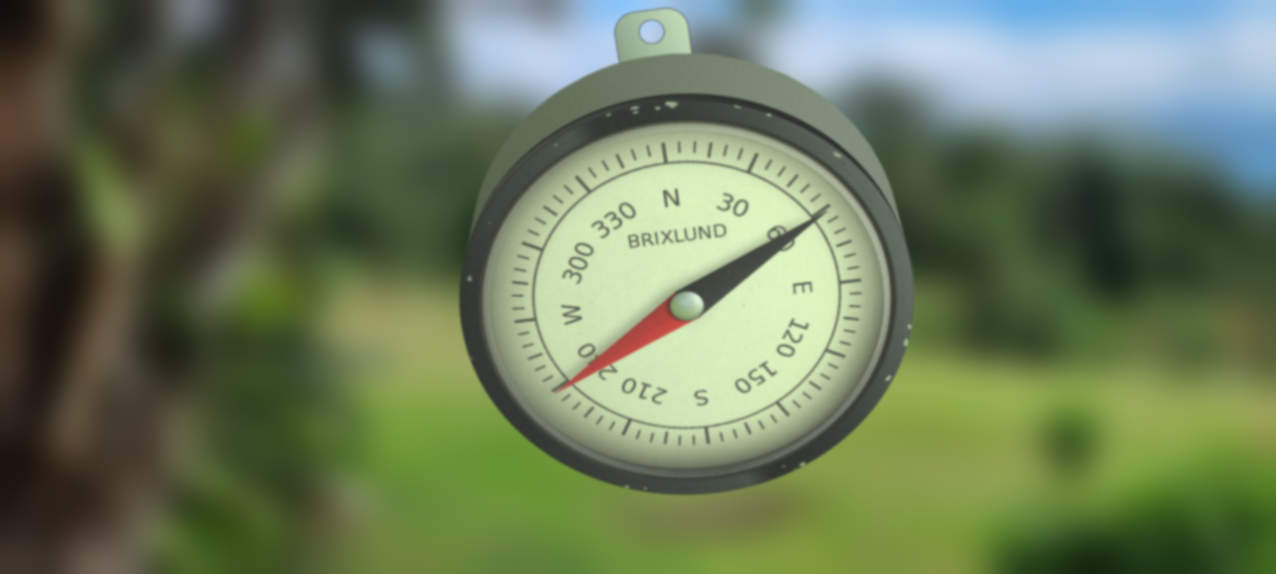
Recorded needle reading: 240
